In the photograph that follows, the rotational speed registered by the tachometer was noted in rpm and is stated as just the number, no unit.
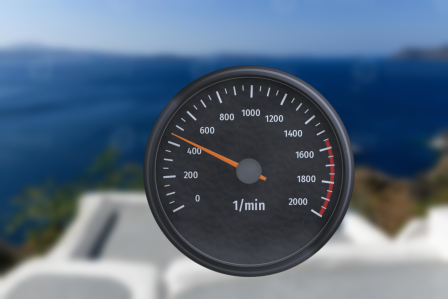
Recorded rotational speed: 450
